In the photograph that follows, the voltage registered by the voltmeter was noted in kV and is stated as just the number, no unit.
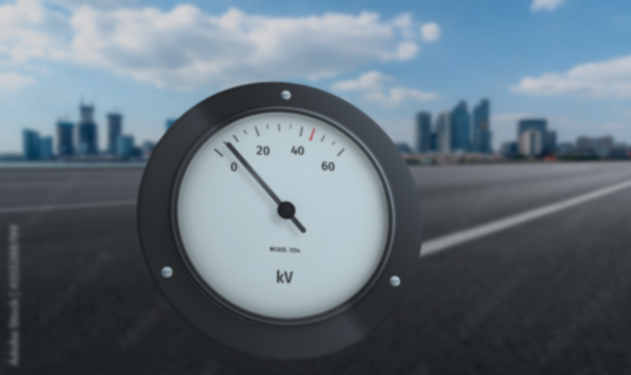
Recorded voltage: 5
